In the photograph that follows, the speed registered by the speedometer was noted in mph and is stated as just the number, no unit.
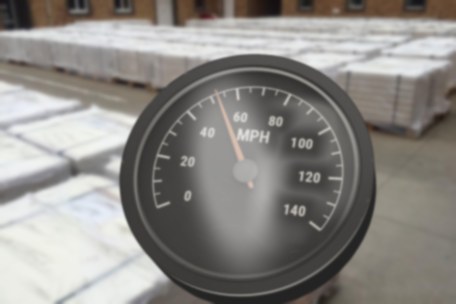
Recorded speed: 52.5
